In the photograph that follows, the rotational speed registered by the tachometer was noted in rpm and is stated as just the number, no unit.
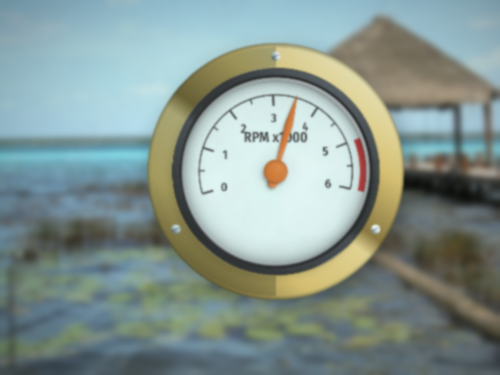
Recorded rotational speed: 3500
